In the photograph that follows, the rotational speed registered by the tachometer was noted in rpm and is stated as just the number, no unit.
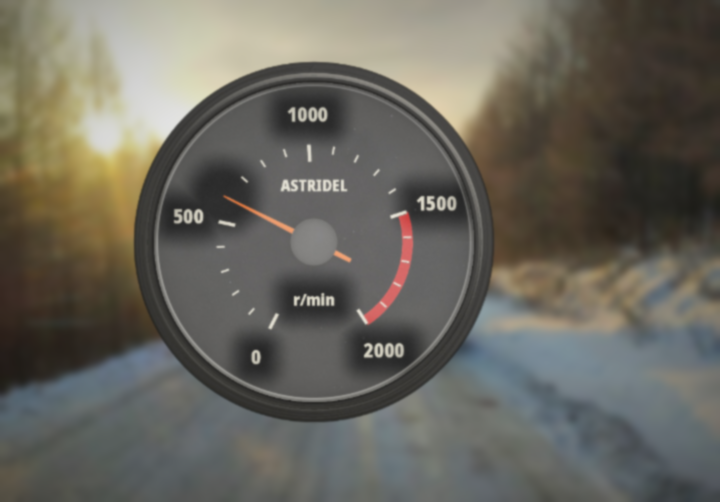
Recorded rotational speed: 600
